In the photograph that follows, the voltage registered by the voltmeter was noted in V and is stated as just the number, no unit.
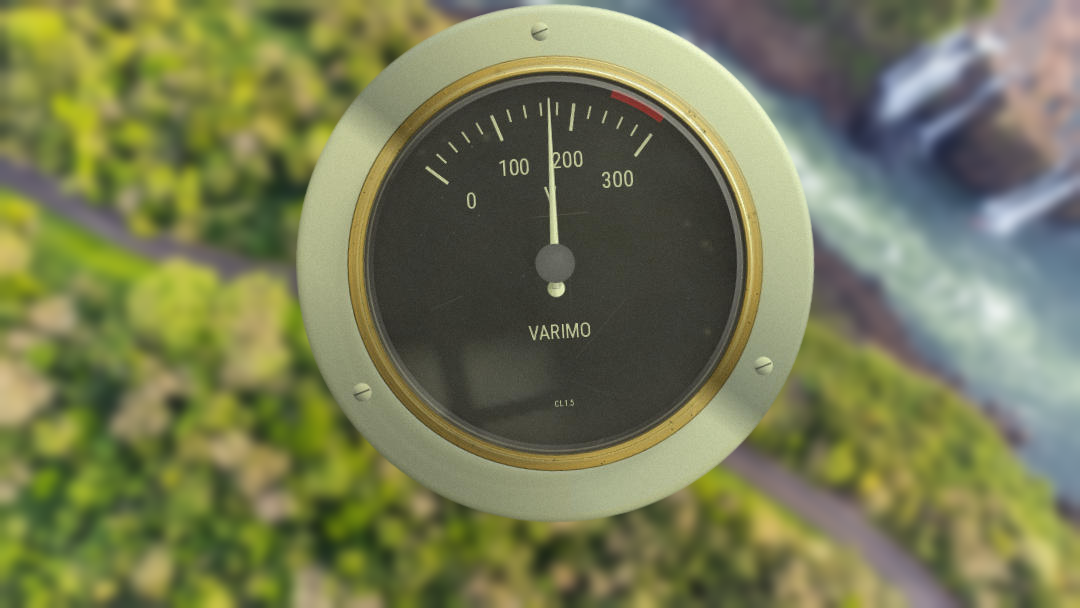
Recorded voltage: 170
